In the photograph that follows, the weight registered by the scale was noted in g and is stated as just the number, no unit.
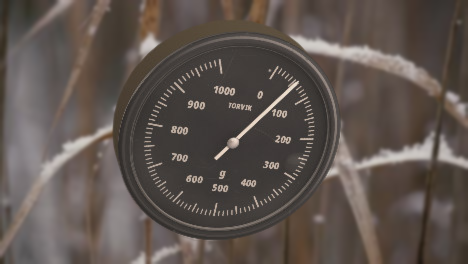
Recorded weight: 50
